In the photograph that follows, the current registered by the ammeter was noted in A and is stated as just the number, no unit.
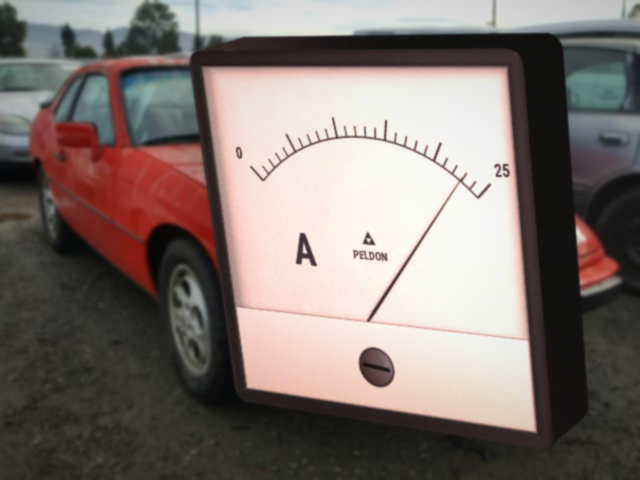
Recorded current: 23
